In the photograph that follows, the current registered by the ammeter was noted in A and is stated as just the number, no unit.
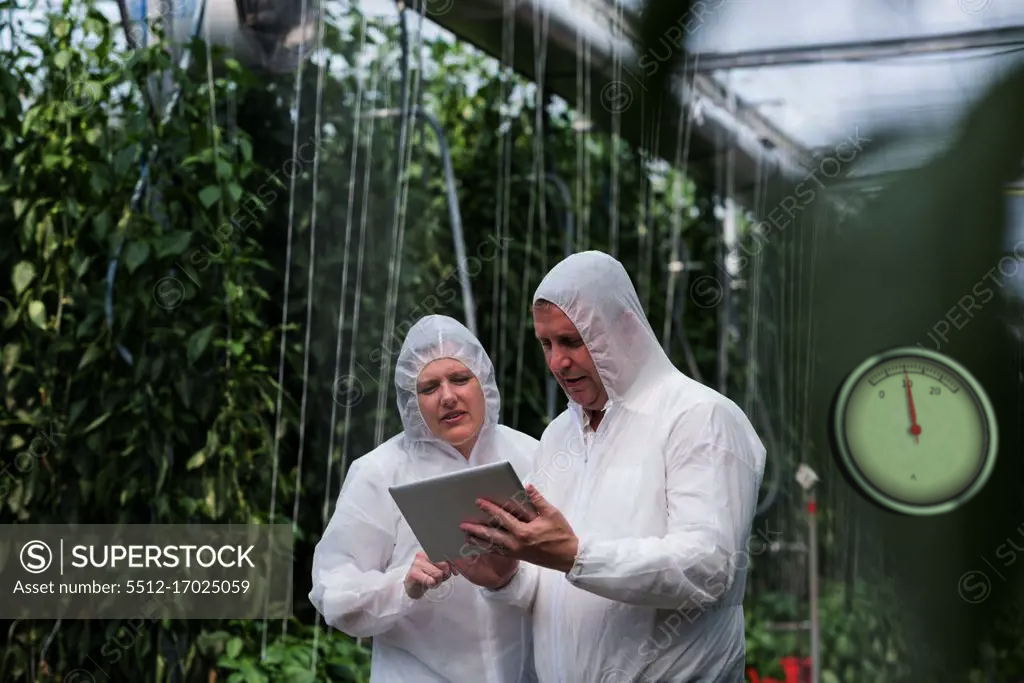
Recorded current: 10
